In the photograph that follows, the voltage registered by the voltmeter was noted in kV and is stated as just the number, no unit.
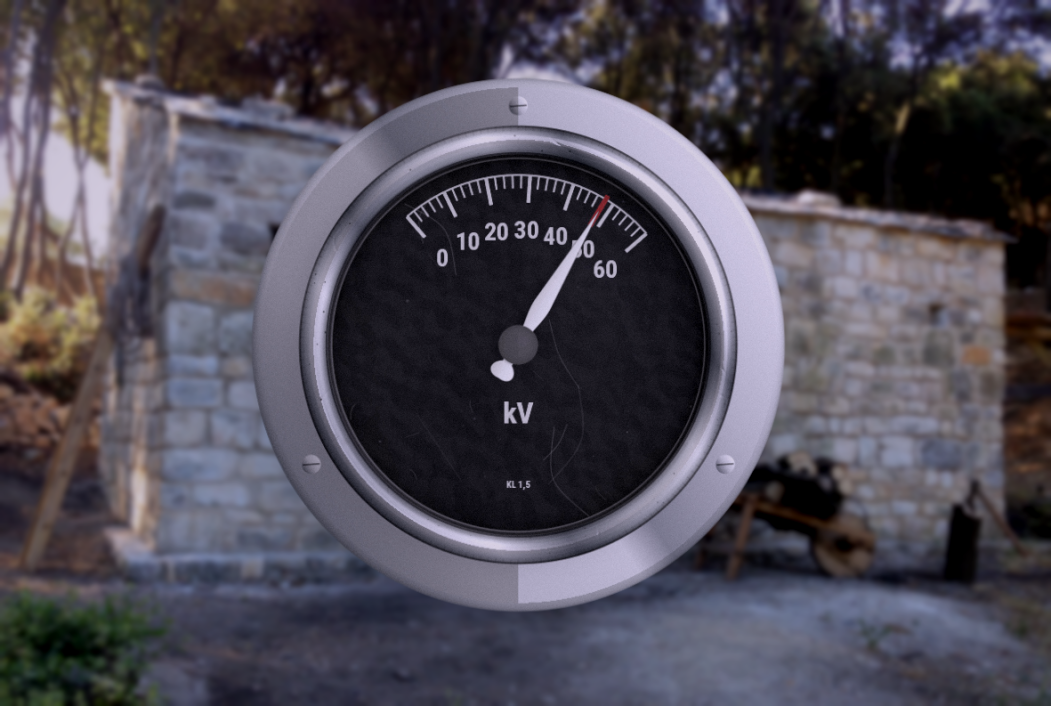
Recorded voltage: 48
